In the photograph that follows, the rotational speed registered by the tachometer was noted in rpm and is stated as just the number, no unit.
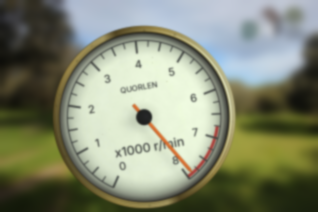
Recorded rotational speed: 7875
